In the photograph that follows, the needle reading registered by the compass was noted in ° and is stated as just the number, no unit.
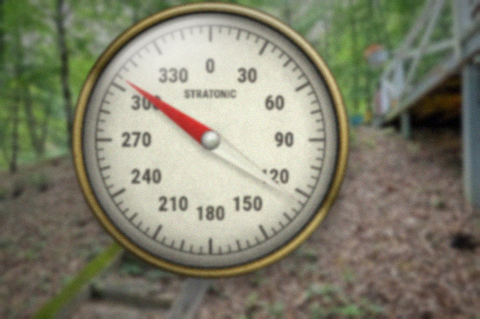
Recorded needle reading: 305
